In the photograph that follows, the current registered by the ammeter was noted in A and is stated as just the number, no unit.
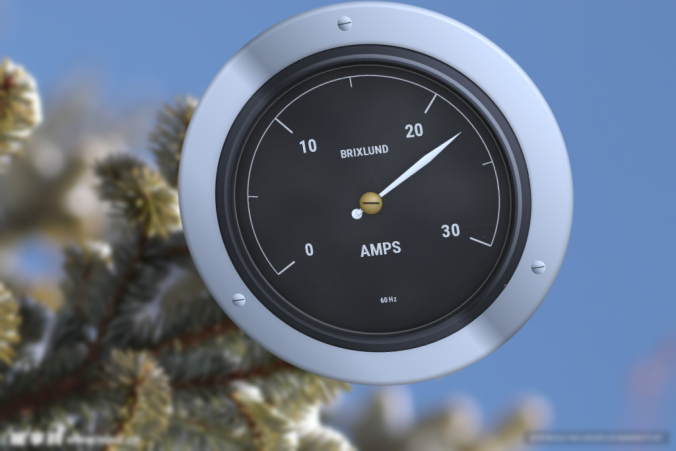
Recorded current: 22.5
